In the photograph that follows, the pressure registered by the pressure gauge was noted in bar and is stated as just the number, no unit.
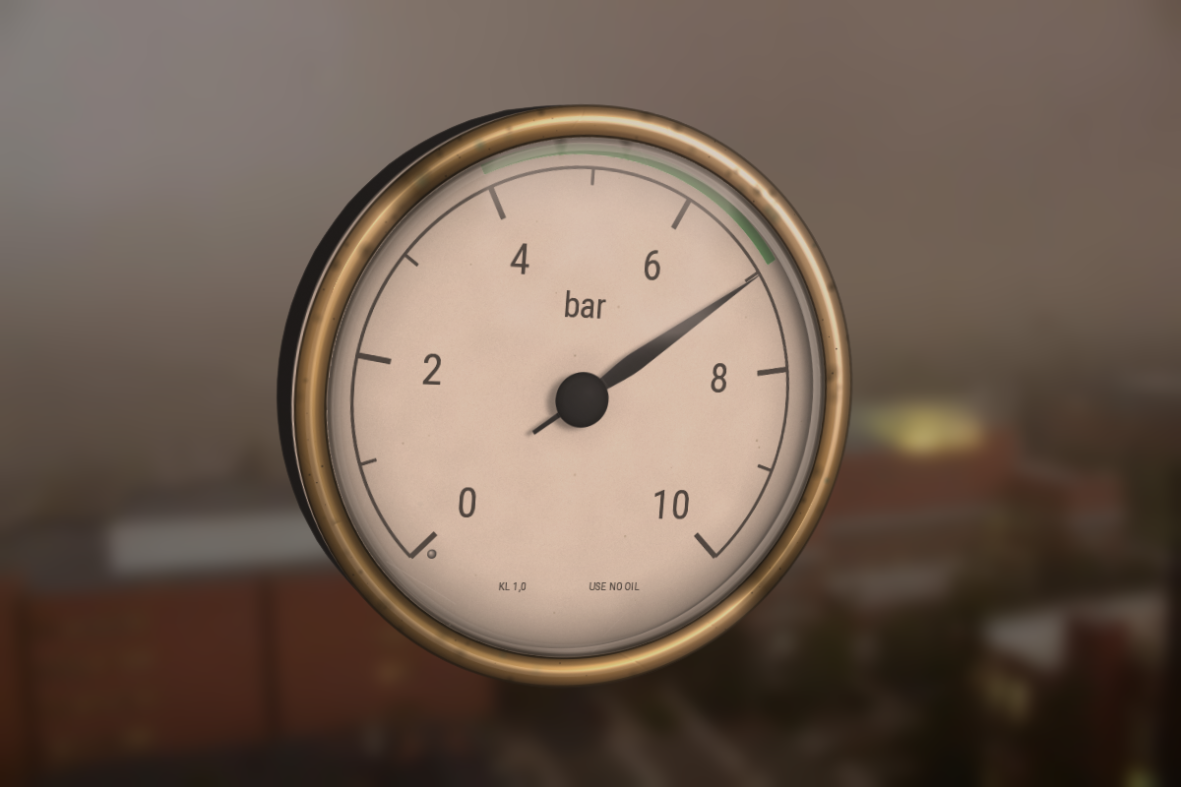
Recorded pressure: 7
